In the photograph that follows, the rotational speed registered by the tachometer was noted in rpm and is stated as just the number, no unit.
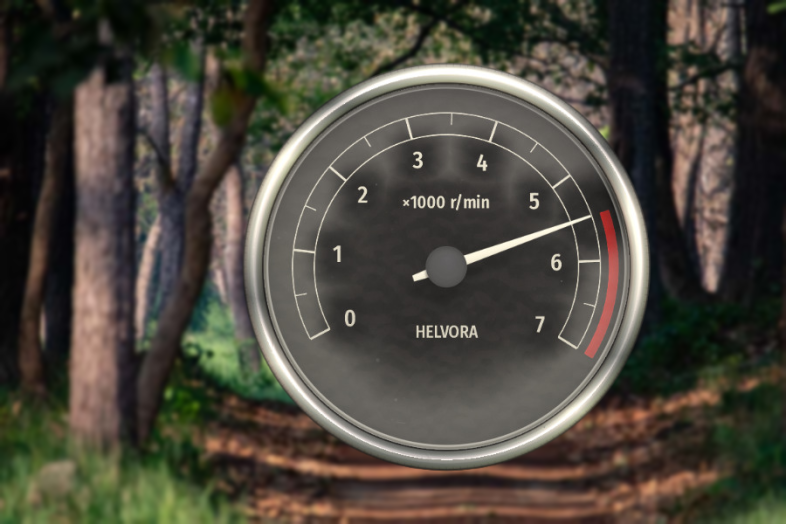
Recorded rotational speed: 5500
